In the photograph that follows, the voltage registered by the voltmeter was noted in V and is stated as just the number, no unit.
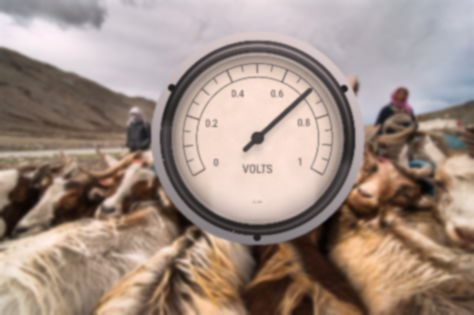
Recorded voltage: 0.7
